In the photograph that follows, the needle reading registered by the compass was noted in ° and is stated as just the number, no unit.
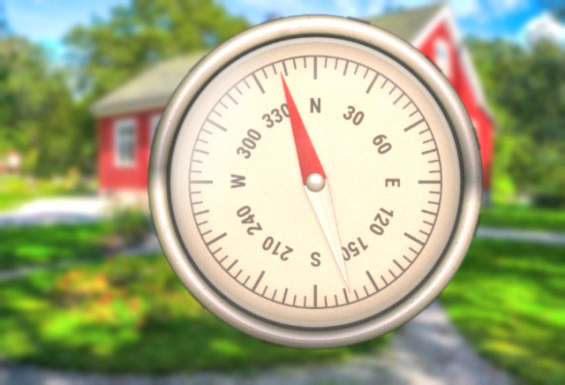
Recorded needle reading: 342.5
